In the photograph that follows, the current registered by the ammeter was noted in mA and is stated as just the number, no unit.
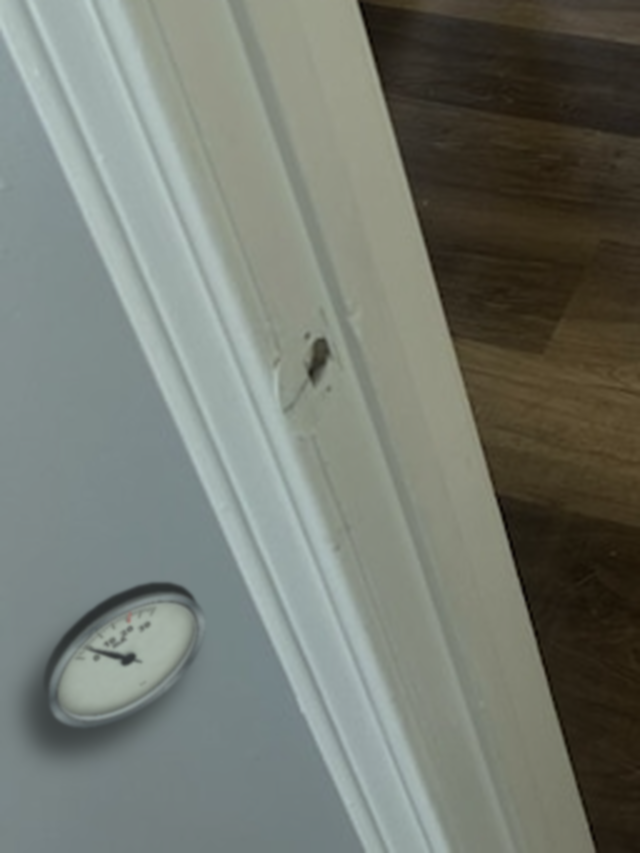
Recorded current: 5
